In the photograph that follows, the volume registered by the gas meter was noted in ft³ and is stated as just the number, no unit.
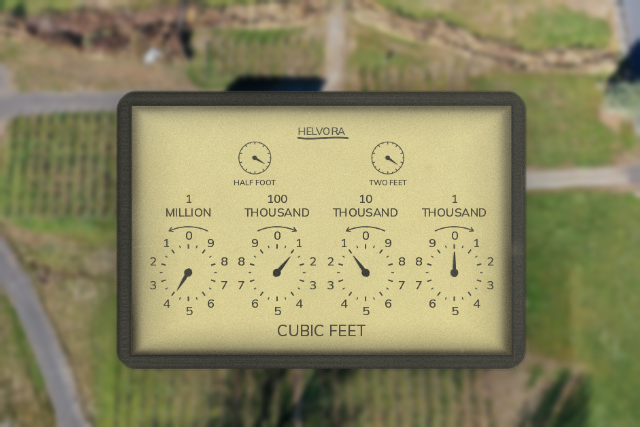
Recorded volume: 411000
